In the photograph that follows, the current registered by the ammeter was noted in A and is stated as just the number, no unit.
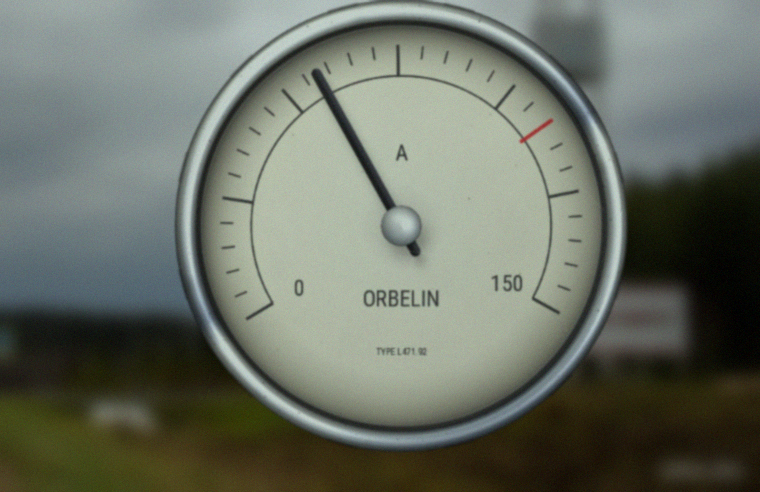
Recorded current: 57.5
